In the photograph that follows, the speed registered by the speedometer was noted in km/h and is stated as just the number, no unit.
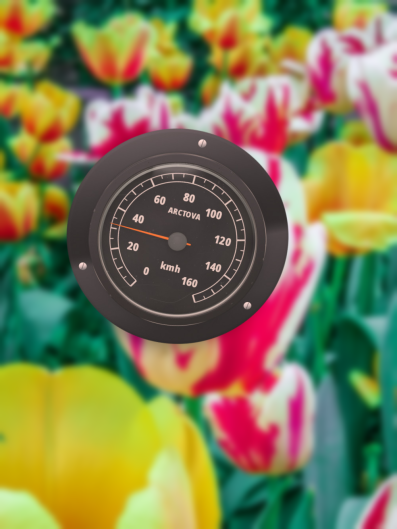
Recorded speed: 32.5
